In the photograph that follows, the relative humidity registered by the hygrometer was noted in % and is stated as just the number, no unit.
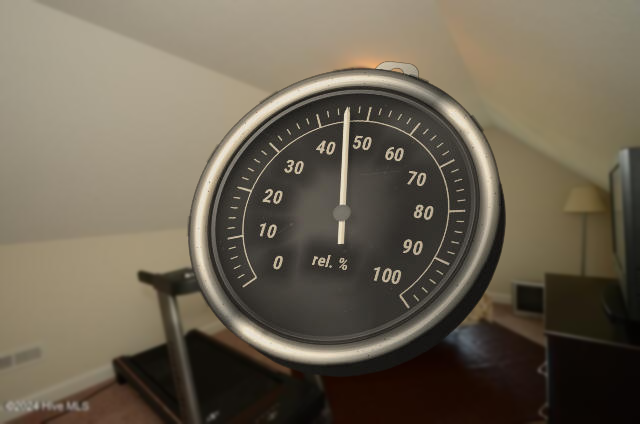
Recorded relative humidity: 46
